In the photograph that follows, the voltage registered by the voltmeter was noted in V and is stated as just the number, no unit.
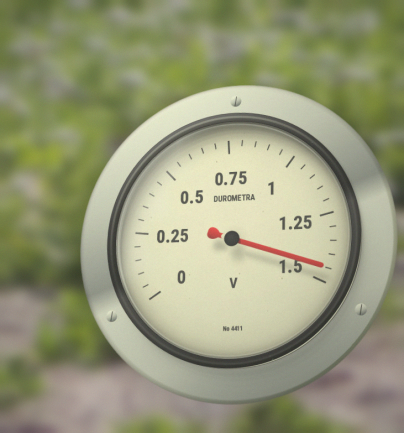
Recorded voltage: 1.45
